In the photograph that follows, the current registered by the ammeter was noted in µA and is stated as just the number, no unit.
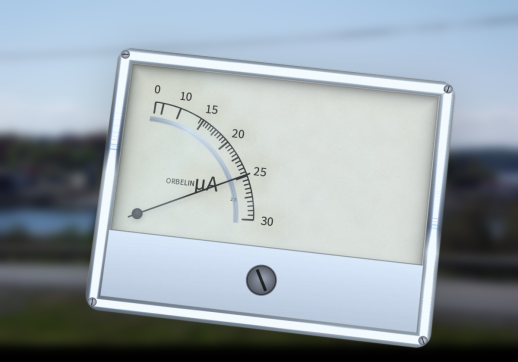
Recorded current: 25
